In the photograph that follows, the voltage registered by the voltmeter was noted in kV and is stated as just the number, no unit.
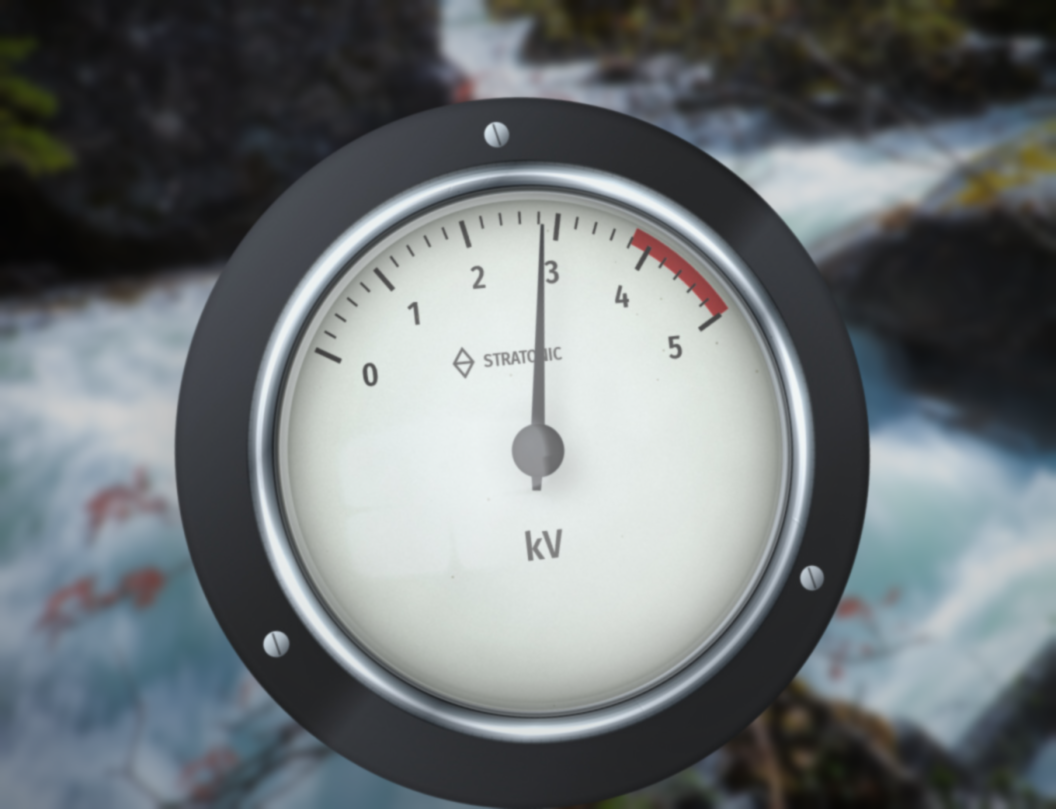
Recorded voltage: 2.8
